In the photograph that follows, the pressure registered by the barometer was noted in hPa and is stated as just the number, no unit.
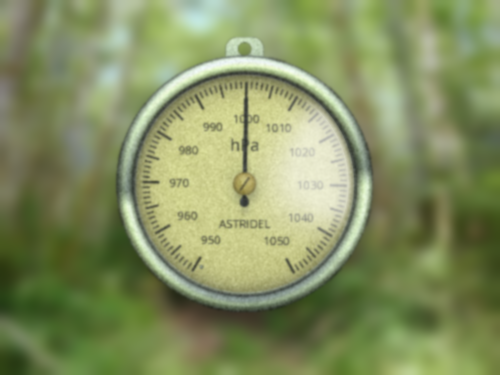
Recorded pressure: 1000
